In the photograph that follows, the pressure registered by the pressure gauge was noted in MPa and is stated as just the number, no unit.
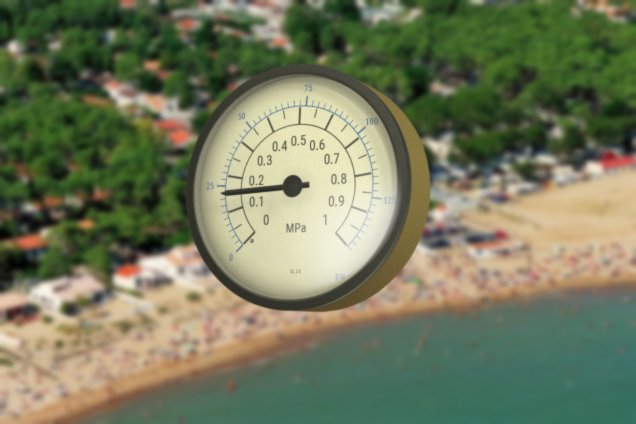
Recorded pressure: 0.15
